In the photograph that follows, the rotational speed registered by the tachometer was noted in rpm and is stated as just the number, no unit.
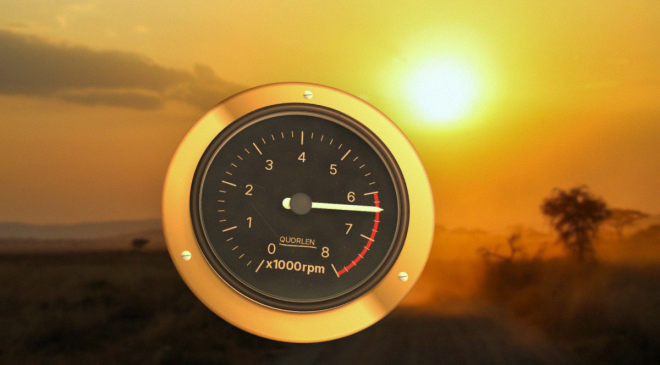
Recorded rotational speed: 6400
